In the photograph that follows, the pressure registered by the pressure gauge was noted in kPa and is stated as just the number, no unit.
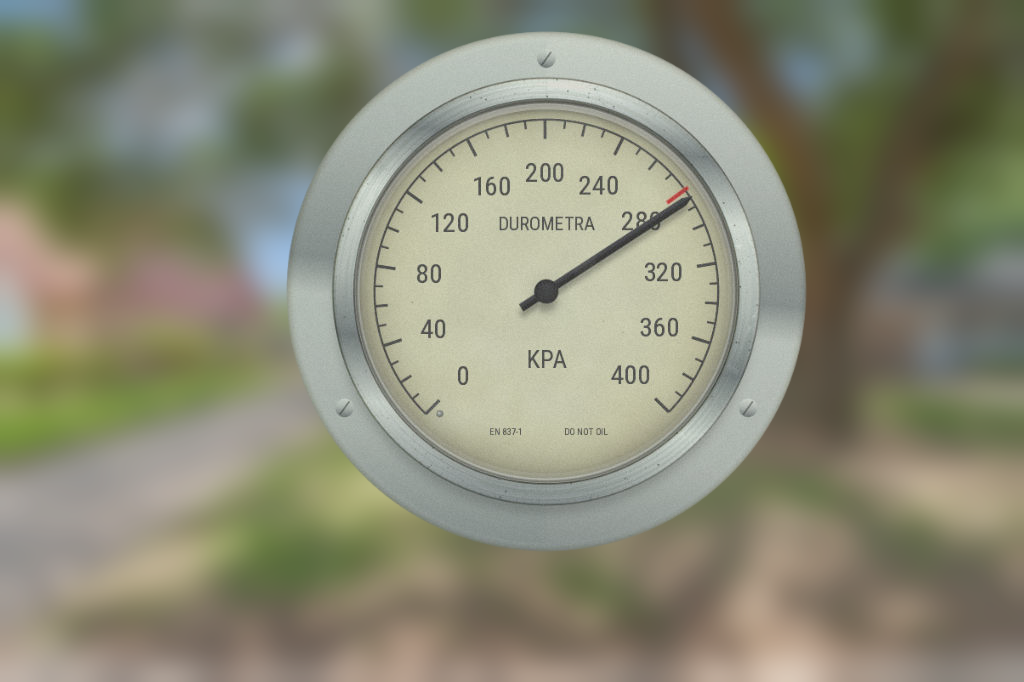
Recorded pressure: 285
